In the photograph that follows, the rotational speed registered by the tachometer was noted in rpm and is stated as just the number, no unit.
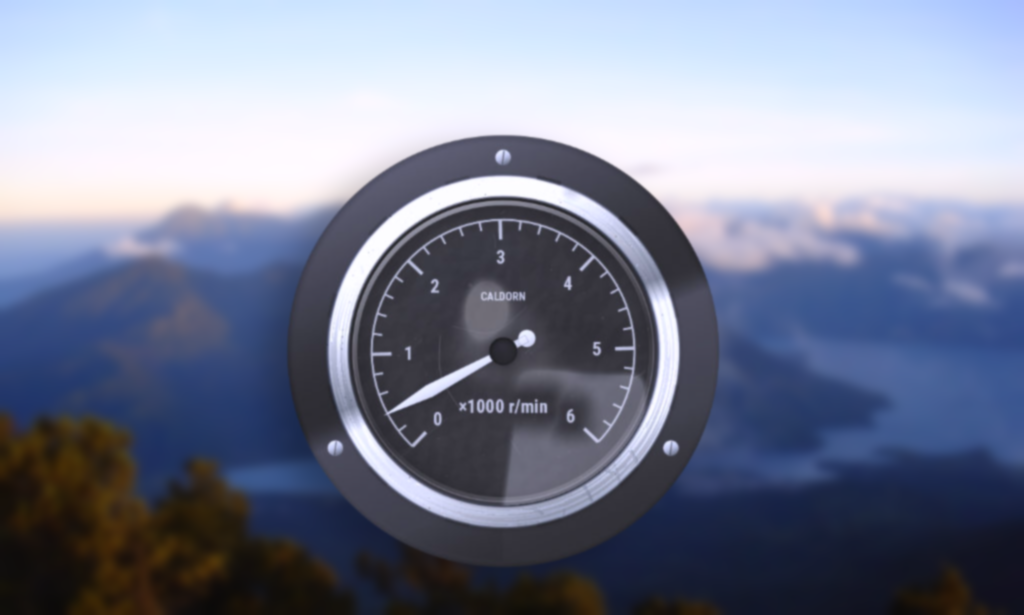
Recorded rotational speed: 400
